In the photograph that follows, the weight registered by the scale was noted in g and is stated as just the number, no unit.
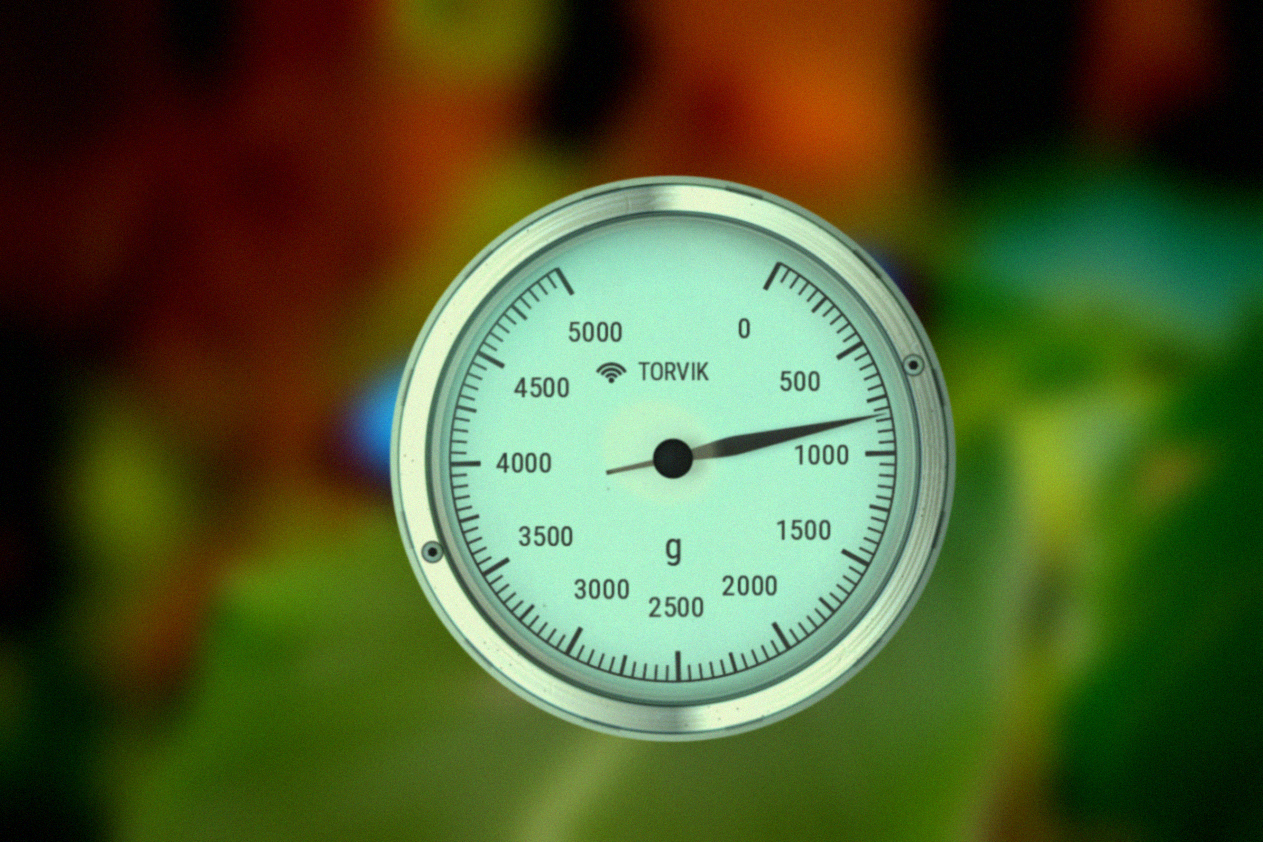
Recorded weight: 825
